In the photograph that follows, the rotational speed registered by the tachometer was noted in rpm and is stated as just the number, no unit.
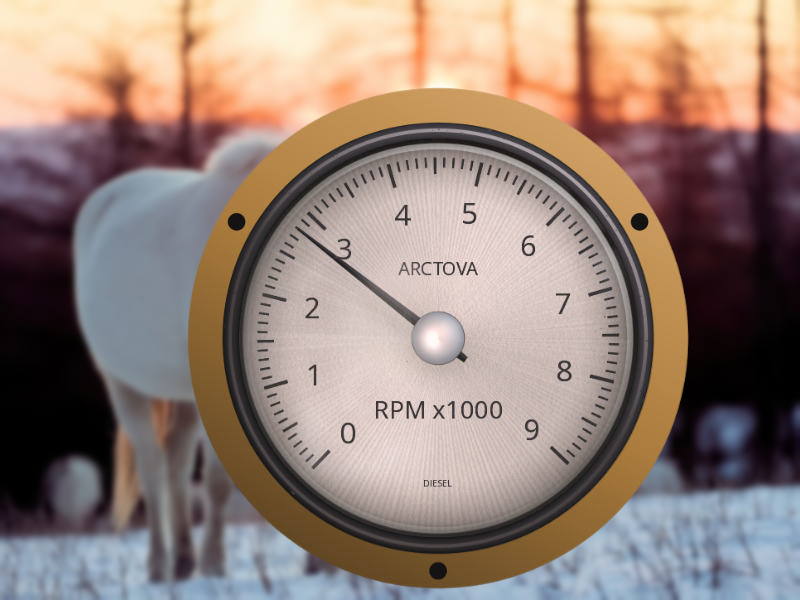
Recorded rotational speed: 2800
